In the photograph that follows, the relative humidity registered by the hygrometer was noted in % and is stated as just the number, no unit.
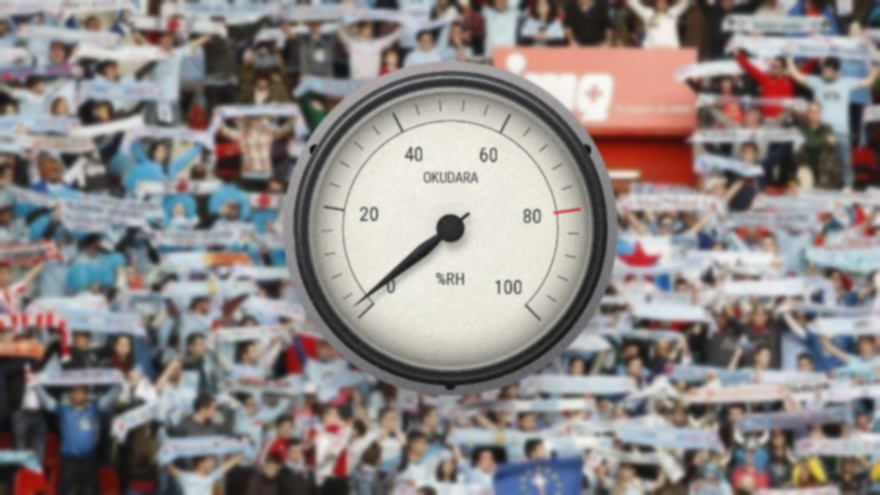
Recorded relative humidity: 2
